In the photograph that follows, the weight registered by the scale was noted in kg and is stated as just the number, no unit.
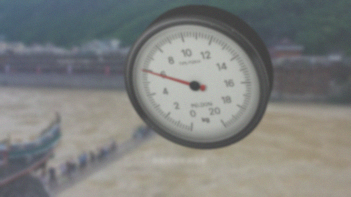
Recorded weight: 6
